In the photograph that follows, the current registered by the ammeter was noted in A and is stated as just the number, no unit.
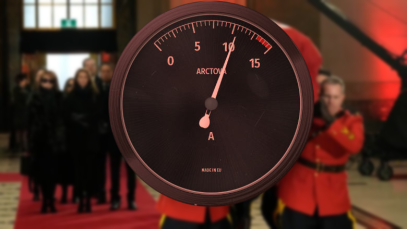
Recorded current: 10.5
